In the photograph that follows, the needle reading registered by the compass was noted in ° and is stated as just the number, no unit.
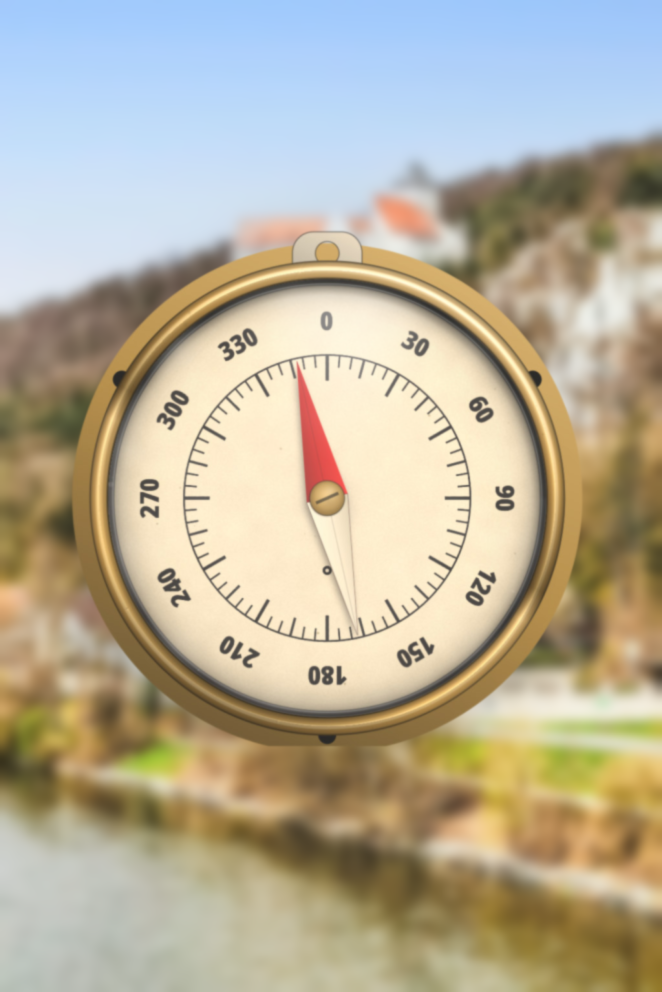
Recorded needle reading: 347.5
